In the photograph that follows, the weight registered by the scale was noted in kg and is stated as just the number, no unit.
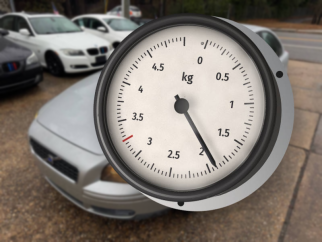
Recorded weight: 1.9
